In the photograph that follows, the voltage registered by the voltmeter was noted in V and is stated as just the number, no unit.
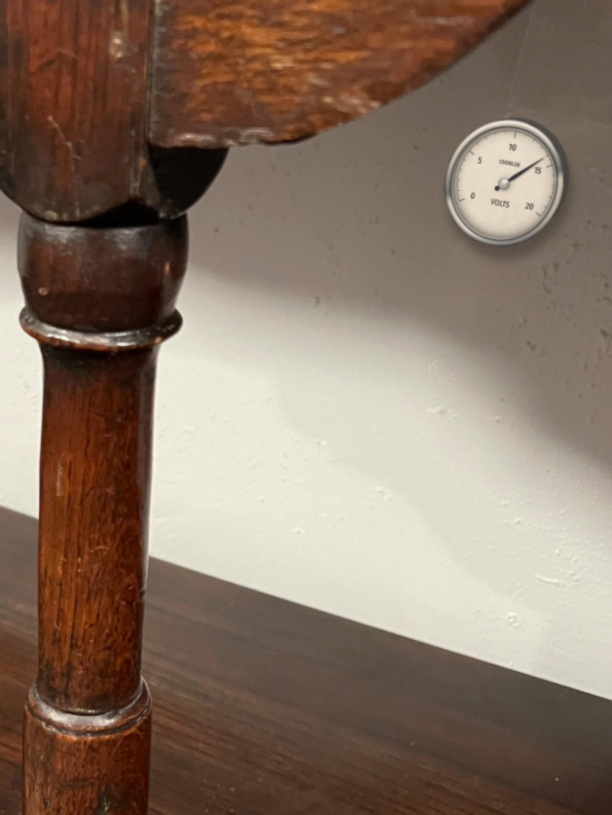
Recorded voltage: 14
